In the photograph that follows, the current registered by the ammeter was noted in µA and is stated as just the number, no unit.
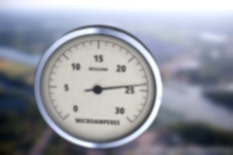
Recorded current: 24
